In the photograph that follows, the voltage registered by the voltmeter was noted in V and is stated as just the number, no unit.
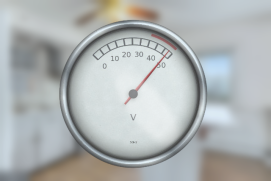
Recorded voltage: 47.5
